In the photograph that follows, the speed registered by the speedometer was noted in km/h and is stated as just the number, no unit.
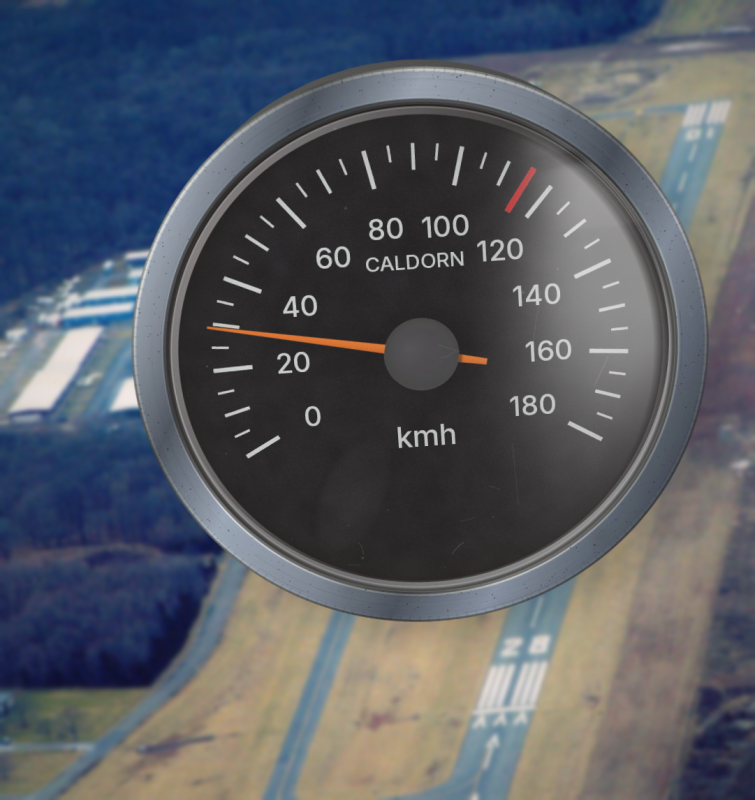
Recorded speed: 30
